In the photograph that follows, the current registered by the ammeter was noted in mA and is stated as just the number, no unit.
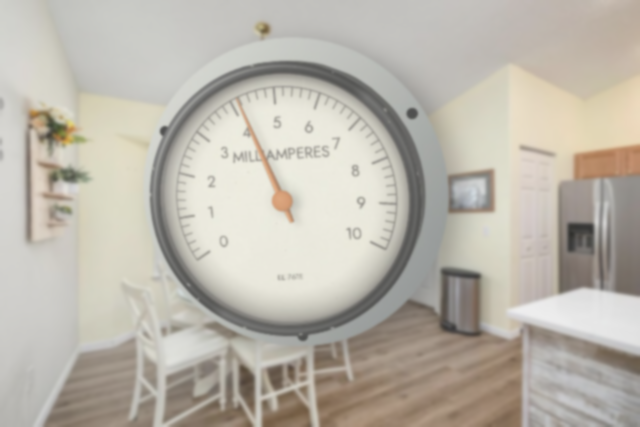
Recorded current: 4.2
